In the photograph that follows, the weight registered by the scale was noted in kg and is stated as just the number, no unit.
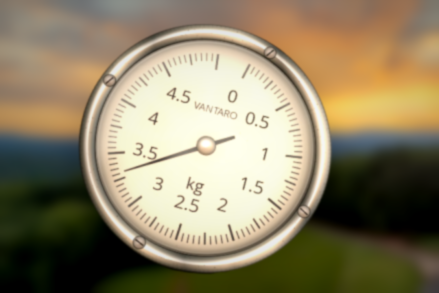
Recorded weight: 3.3
